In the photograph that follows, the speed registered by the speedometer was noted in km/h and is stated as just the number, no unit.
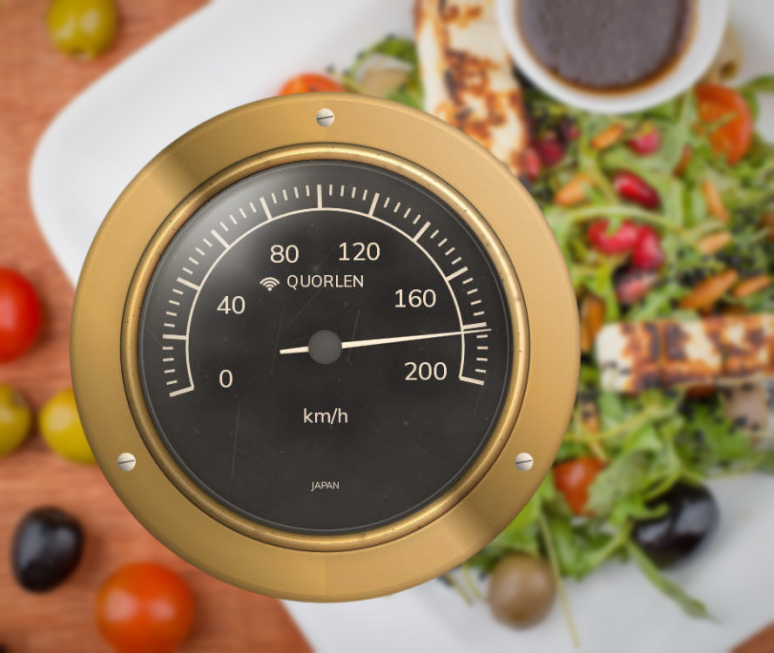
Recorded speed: 182
